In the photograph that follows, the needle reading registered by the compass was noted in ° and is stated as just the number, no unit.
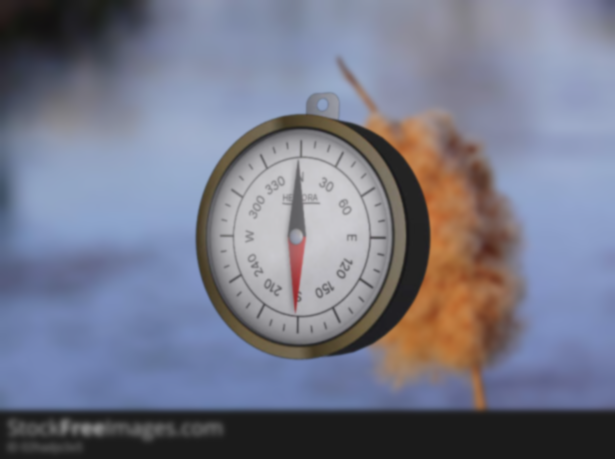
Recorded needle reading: 180
